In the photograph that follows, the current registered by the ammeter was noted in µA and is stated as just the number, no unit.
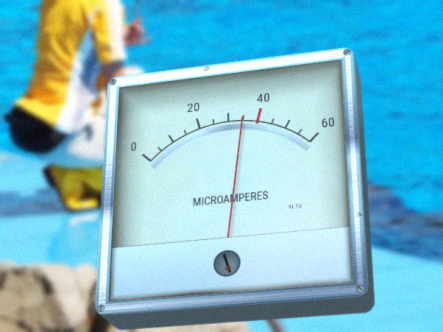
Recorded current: 35
